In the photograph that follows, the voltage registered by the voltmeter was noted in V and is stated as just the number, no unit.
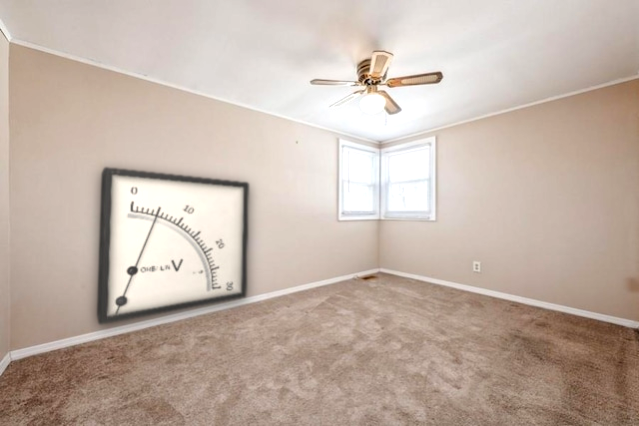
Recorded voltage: 5
